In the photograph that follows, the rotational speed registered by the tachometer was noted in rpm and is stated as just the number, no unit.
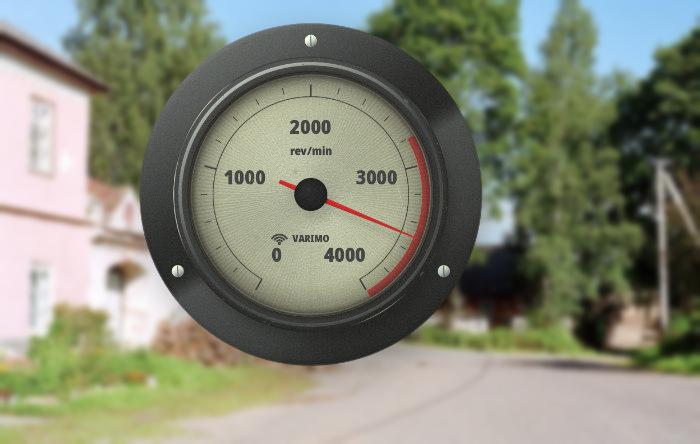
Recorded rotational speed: 3500
